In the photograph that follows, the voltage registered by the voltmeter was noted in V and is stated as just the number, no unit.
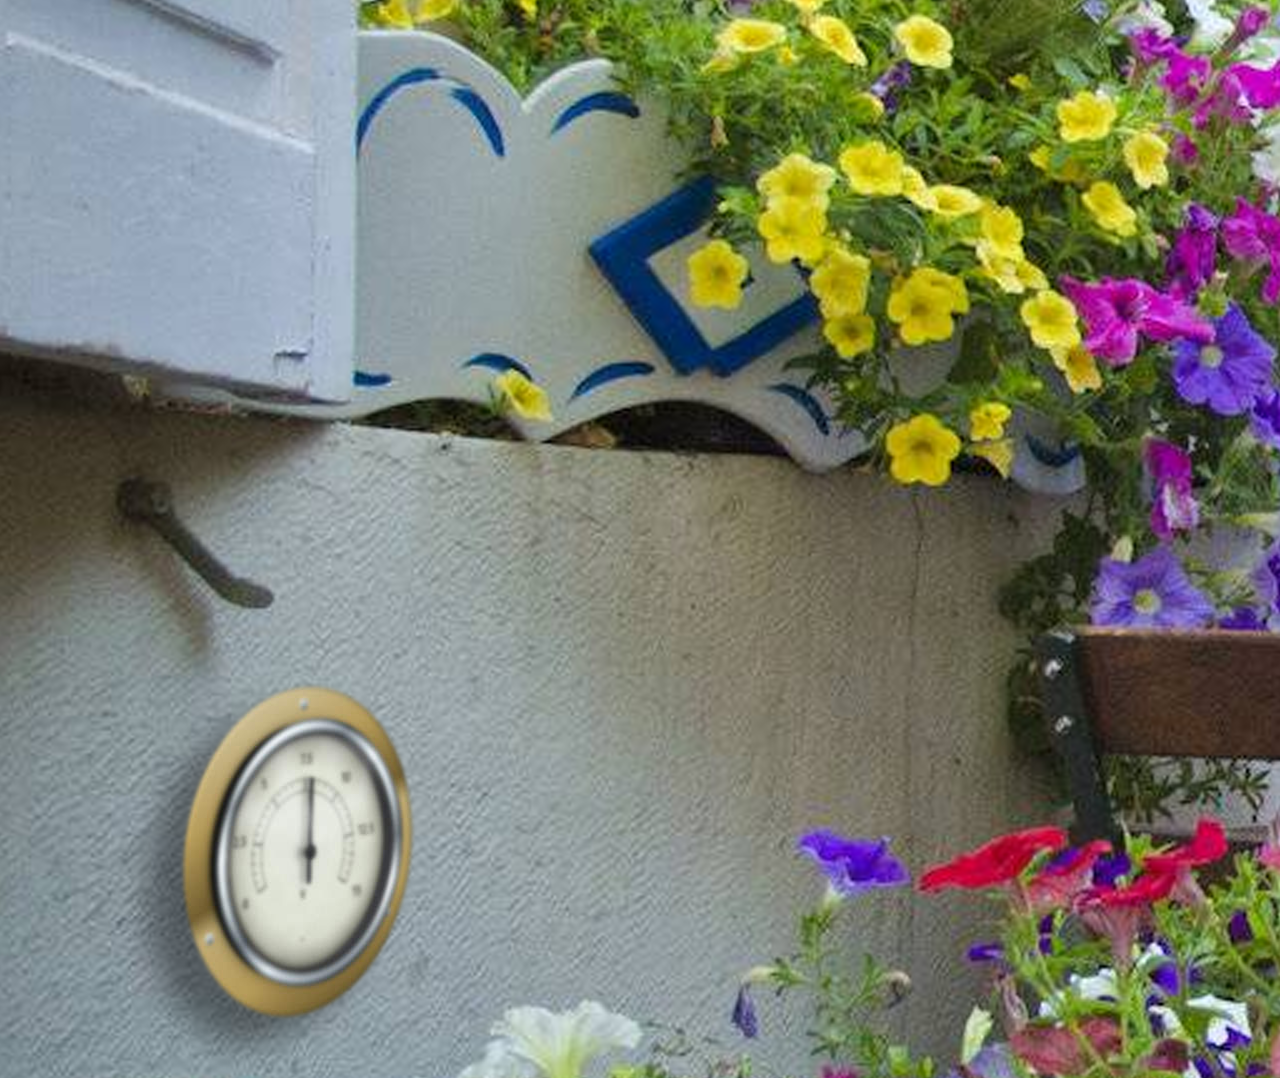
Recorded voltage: 7.5
